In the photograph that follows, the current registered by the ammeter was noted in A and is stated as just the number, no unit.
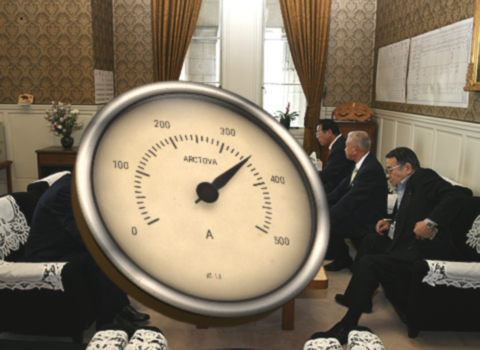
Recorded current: 350
